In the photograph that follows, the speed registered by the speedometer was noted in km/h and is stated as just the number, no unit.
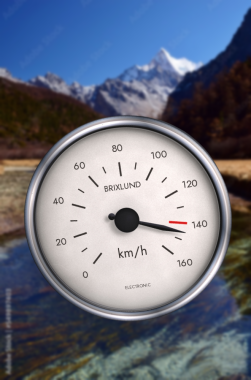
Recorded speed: 145
